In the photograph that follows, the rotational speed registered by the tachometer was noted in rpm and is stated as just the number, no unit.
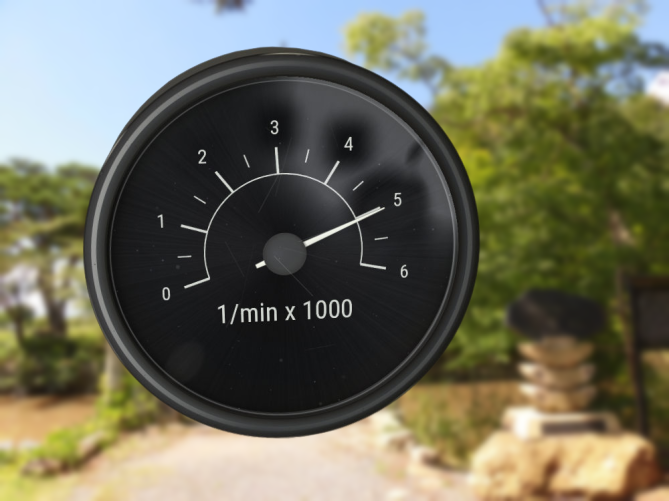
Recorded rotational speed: 5000
